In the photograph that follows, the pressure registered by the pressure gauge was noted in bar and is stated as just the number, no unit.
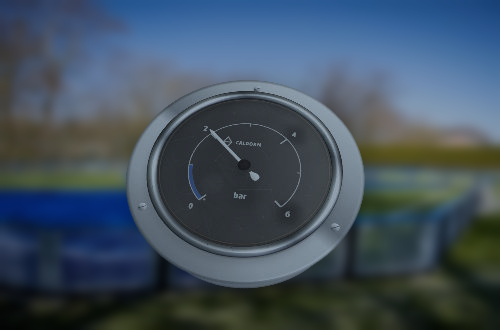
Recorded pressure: 2
